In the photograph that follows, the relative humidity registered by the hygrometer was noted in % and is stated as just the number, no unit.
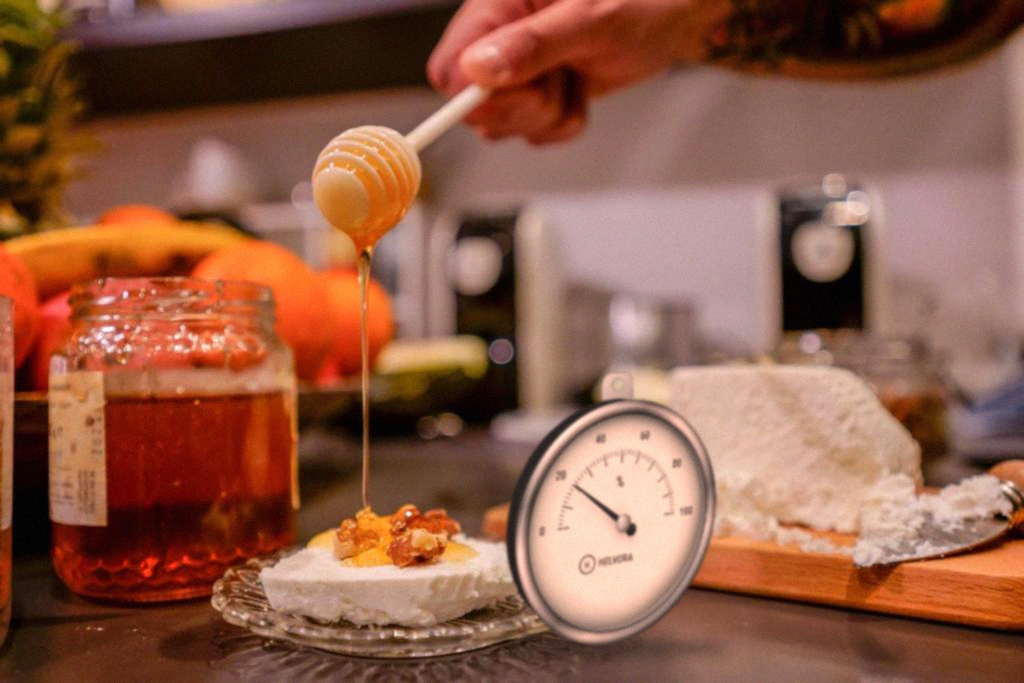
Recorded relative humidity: 20
